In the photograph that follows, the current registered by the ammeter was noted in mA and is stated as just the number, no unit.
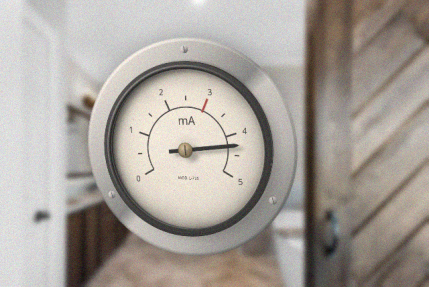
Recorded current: 4.25
